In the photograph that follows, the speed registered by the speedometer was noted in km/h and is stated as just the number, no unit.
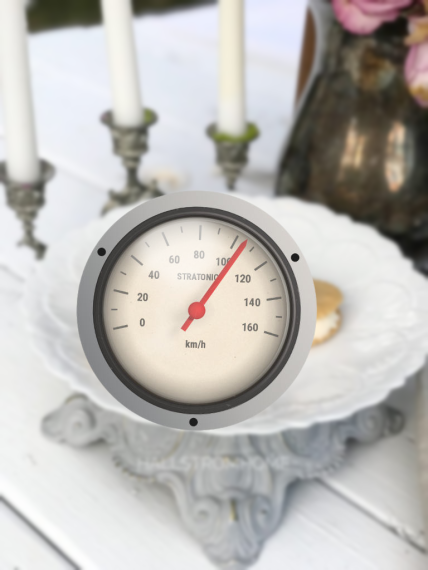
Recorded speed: 105
